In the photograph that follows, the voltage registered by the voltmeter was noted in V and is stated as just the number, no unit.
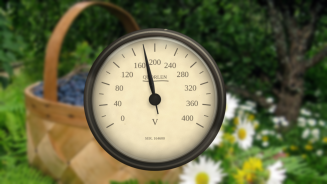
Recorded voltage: 180
